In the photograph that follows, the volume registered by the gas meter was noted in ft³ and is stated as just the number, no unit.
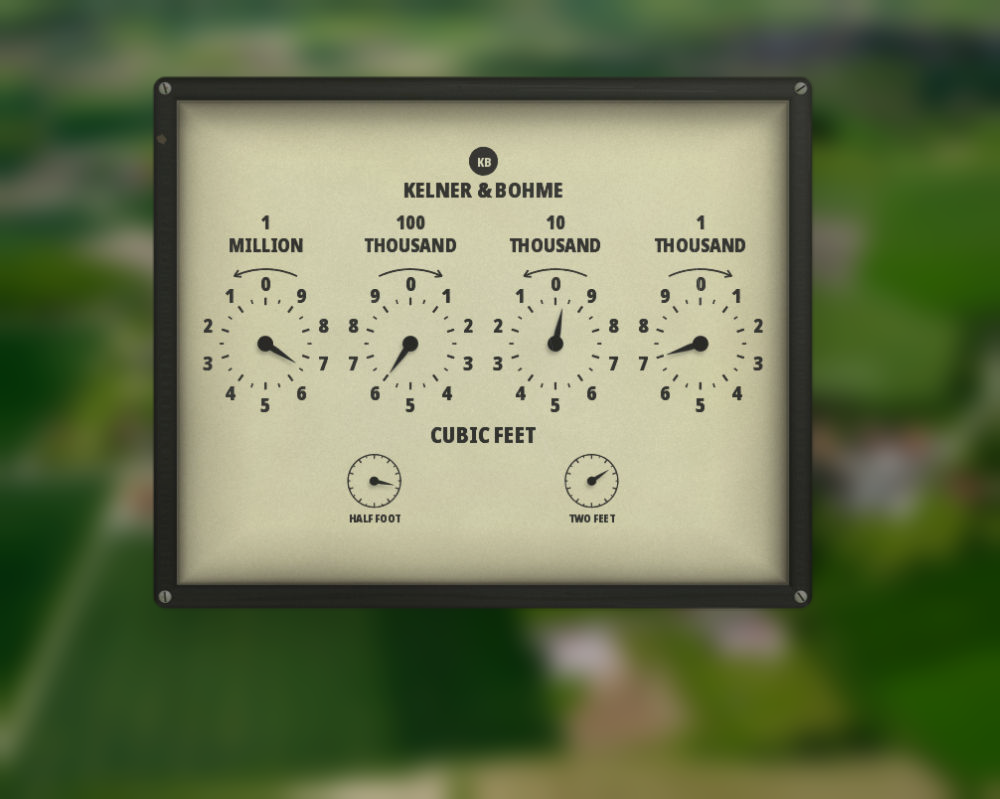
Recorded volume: 659700
